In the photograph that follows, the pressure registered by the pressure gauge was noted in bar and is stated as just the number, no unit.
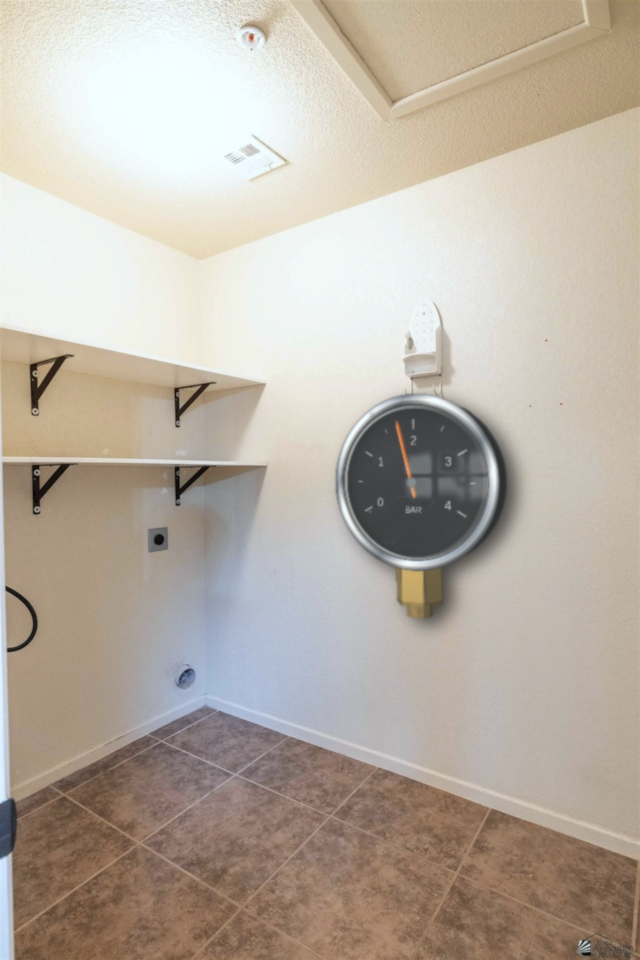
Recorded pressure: 1.75
